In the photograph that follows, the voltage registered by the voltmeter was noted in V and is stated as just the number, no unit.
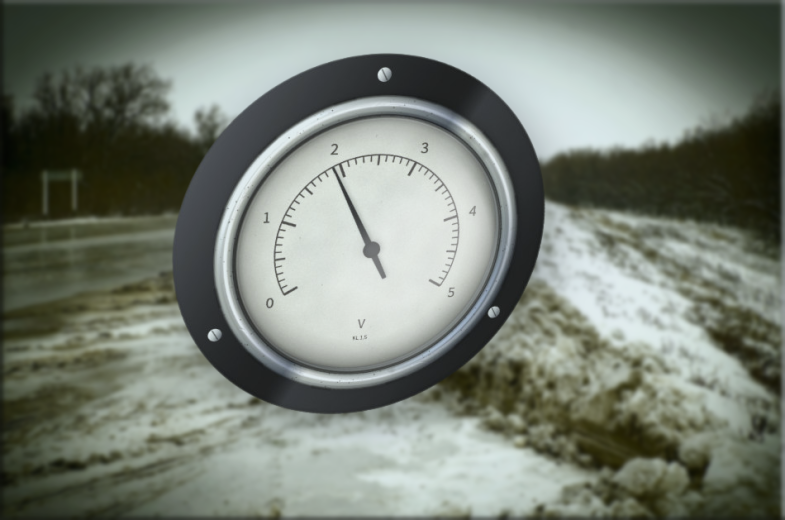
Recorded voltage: 1.9
